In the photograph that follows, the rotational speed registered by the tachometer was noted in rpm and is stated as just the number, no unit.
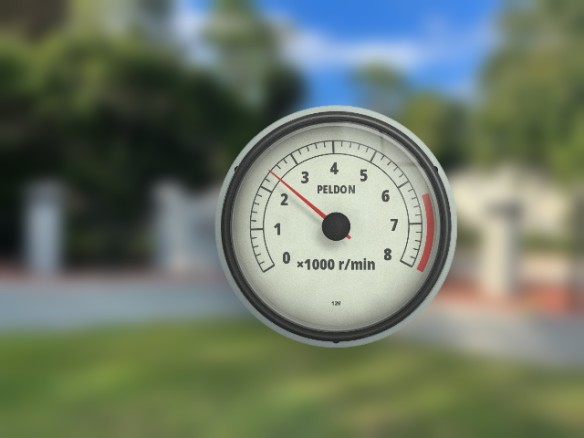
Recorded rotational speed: 2400
